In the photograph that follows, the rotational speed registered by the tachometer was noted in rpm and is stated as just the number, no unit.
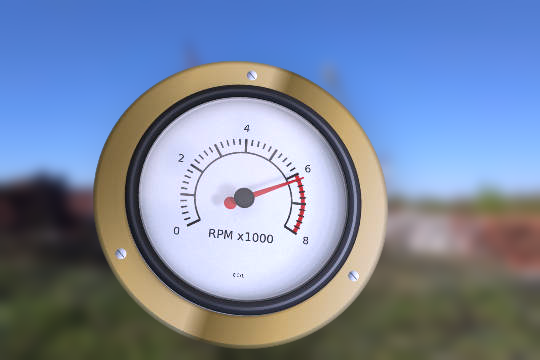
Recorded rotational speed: 6200
